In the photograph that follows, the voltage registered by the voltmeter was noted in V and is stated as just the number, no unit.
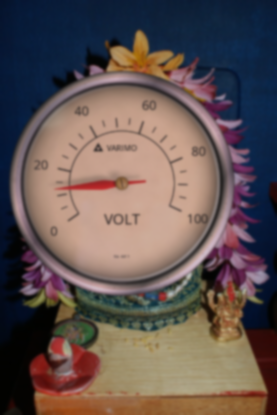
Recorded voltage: 12.5
